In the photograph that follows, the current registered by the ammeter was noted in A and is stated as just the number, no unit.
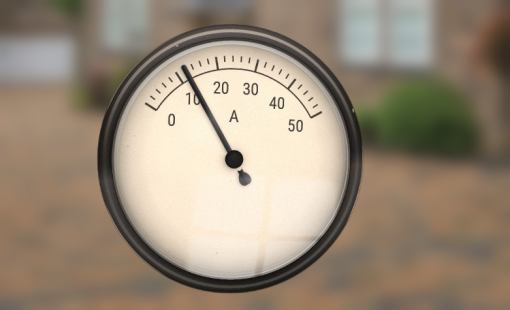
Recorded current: 12
